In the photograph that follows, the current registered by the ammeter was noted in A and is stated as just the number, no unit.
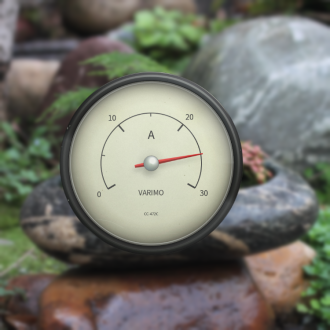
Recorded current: 25
